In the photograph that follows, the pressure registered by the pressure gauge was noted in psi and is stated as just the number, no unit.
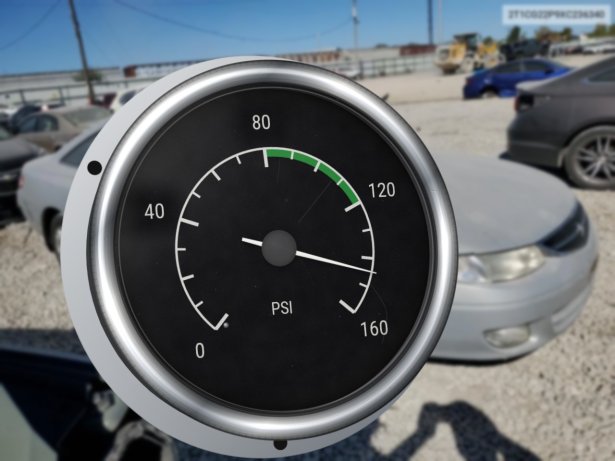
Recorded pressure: 145
